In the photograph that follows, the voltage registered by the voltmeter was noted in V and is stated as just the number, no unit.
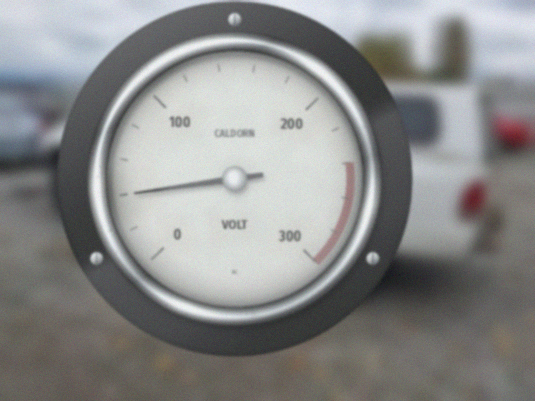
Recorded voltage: 40
